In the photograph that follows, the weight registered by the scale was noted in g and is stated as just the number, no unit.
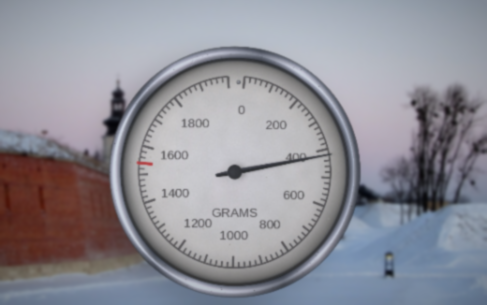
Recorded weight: 420
